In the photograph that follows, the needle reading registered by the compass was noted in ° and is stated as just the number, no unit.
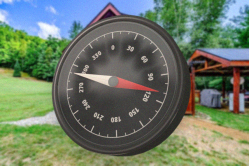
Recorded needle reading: 110
